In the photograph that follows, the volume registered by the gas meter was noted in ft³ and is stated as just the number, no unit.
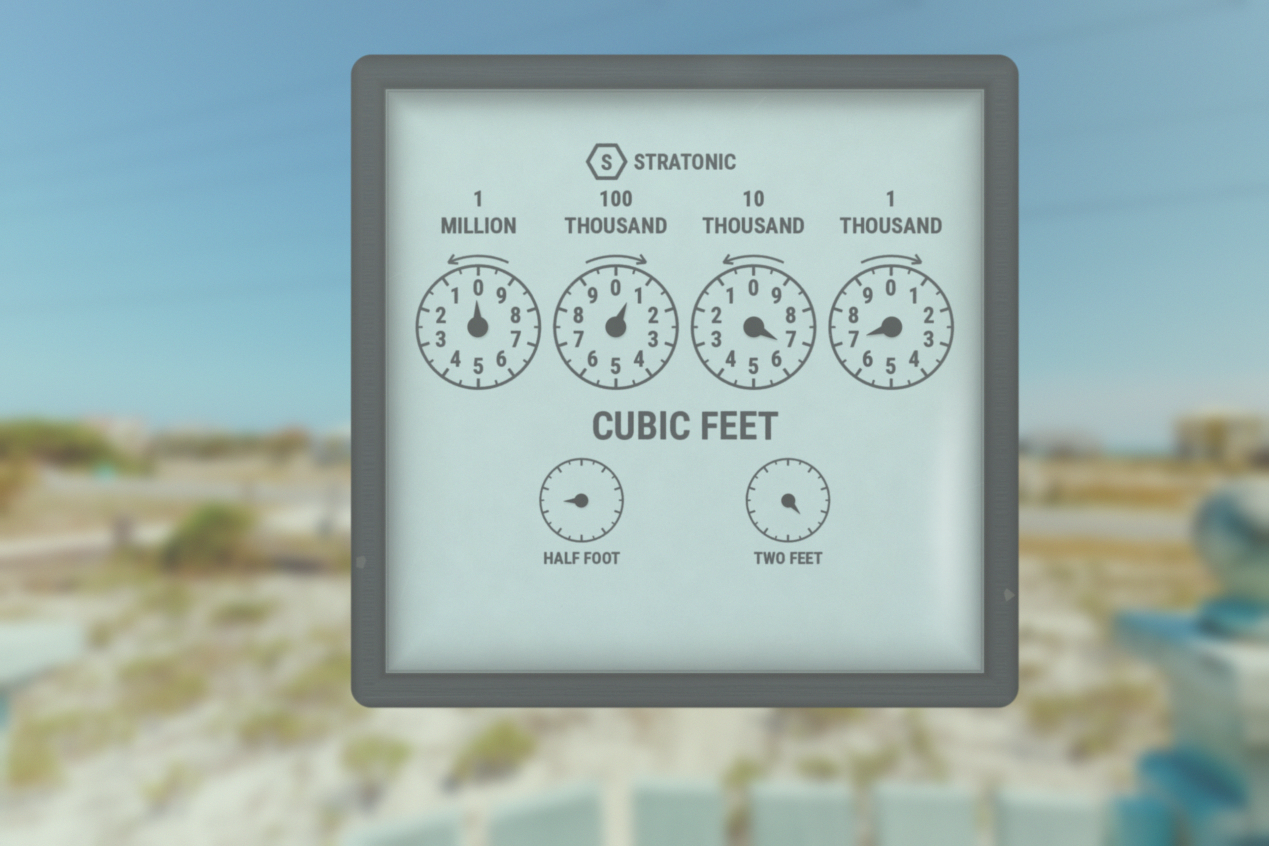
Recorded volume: 6700
